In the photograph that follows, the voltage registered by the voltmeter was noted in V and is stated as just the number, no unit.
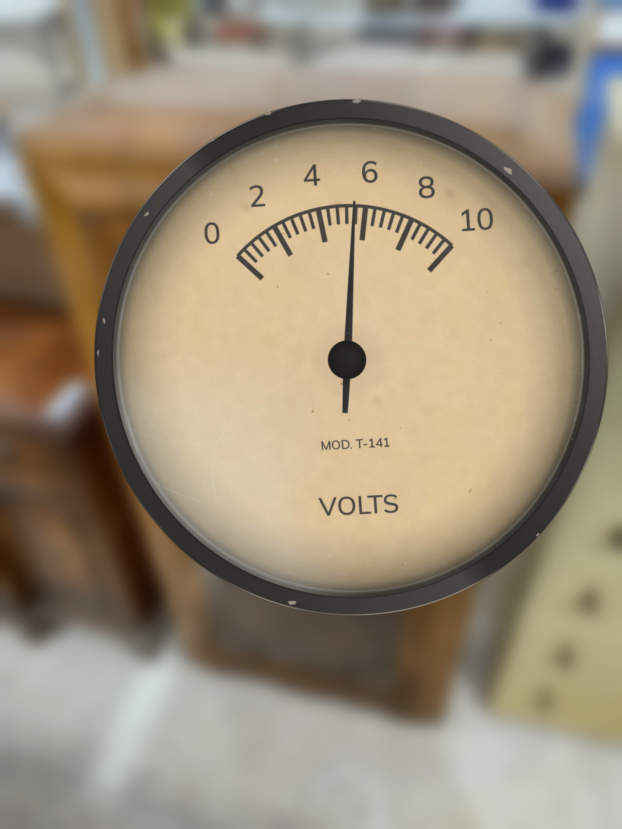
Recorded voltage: 5.6
